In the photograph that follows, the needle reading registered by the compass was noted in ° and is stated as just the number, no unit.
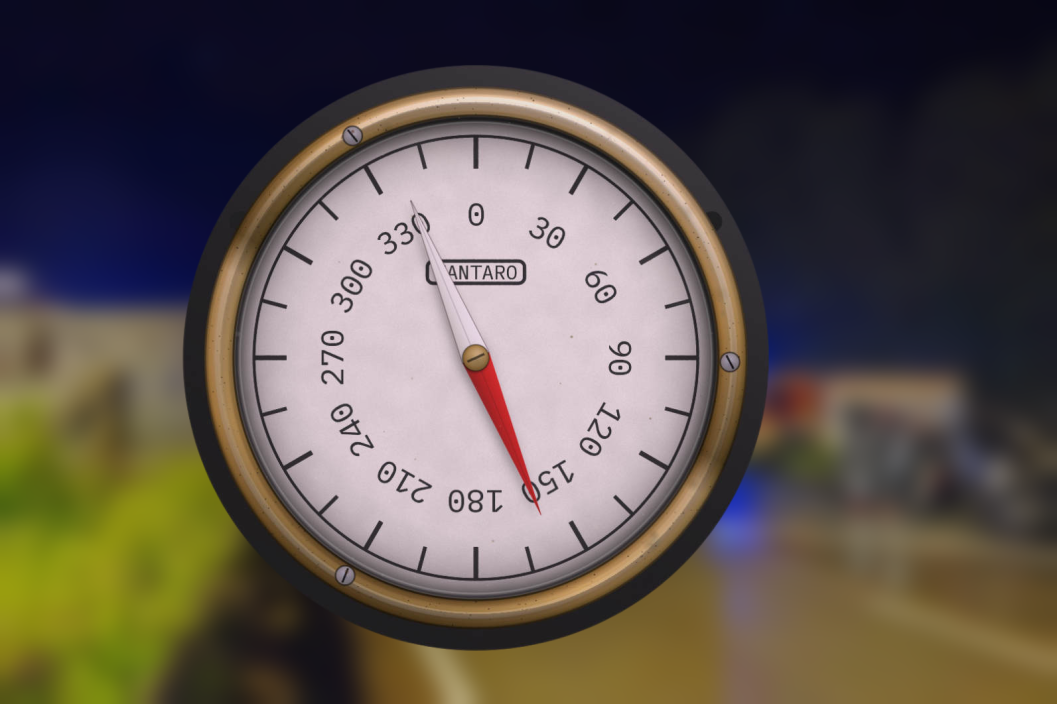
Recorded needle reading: 157.5
